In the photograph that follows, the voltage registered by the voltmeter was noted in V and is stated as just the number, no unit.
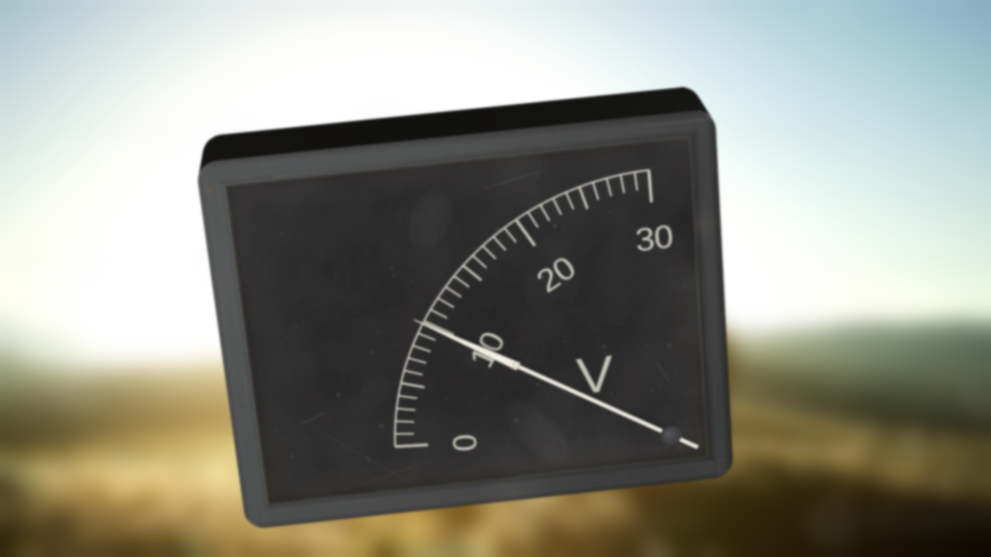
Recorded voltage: 10
